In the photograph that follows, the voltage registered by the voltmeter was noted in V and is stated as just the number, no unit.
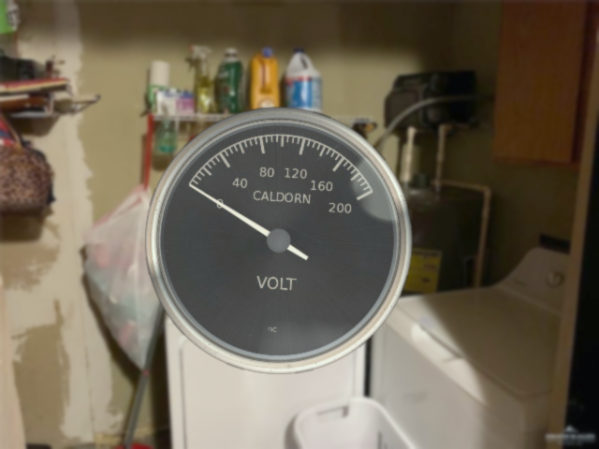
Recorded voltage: 0
